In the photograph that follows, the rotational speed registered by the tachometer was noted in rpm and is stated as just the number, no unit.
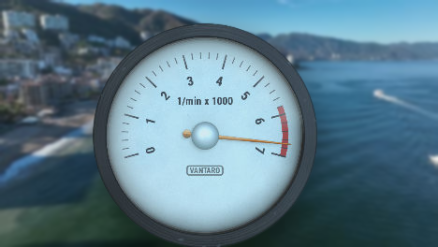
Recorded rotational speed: 6700
